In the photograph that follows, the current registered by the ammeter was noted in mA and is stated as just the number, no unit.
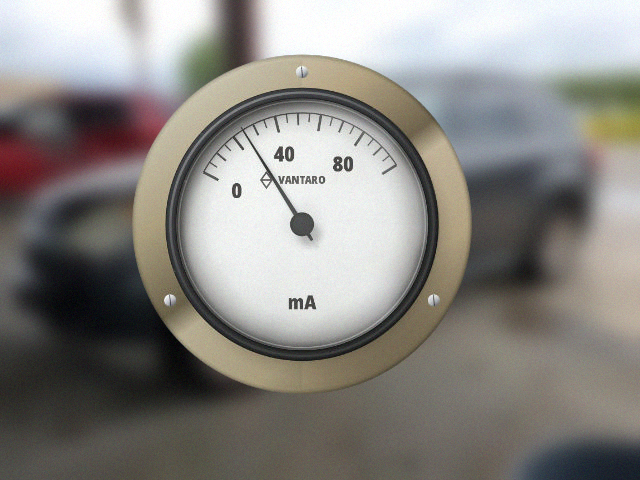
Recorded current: 25
